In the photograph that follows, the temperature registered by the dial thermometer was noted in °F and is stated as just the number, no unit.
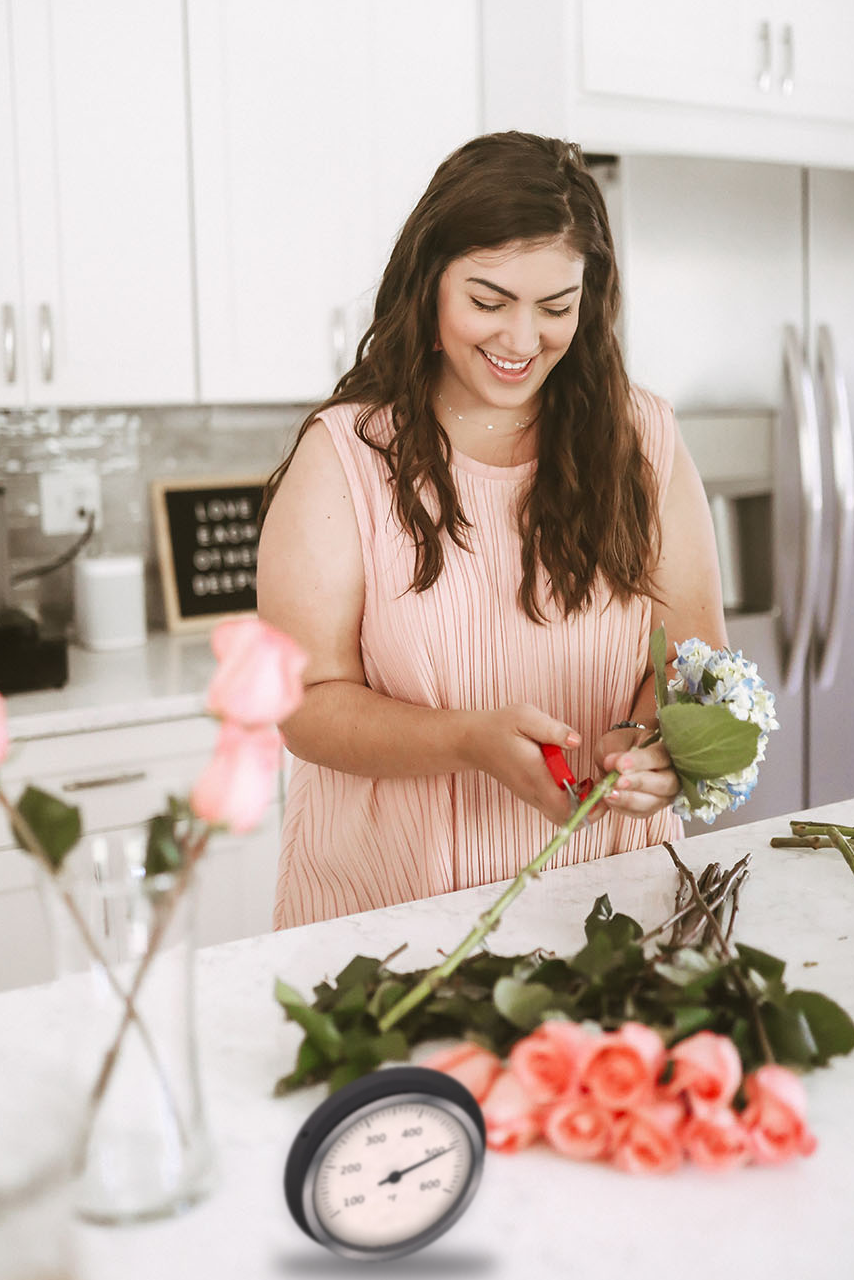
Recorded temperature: 500
